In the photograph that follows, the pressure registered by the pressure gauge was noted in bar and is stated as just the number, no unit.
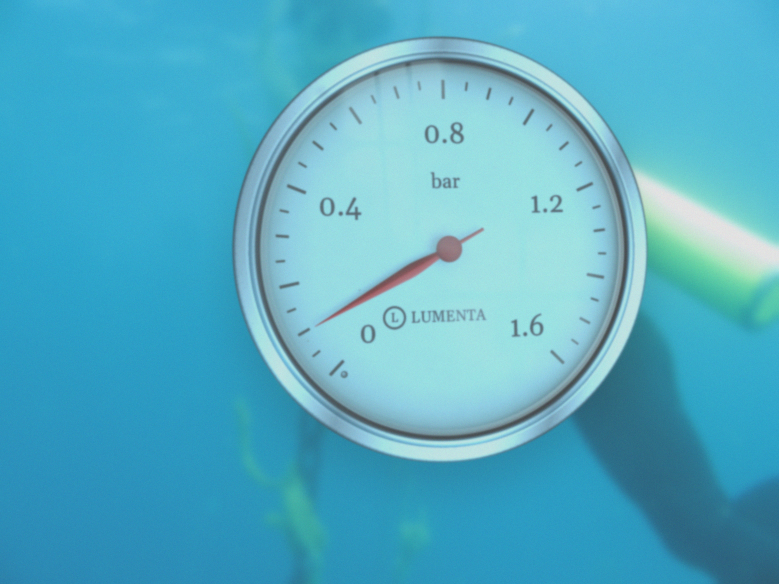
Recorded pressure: 0.1
